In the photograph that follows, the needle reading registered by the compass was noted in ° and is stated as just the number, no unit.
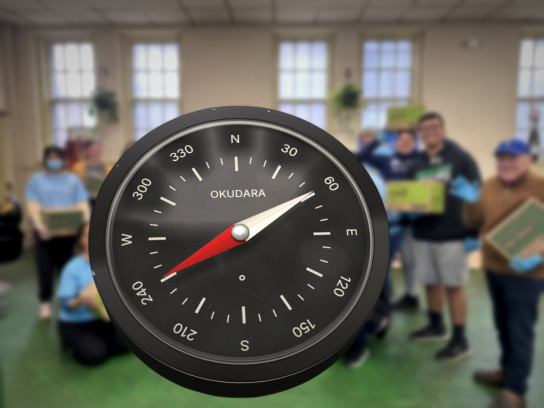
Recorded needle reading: 240
